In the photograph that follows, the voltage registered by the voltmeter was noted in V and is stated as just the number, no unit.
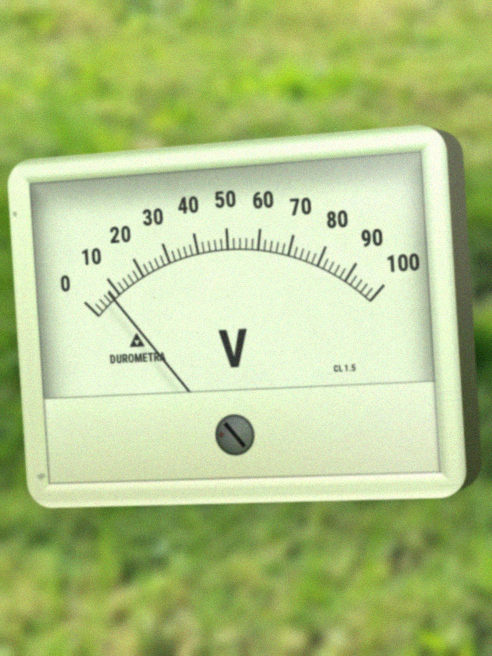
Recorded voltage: 8
